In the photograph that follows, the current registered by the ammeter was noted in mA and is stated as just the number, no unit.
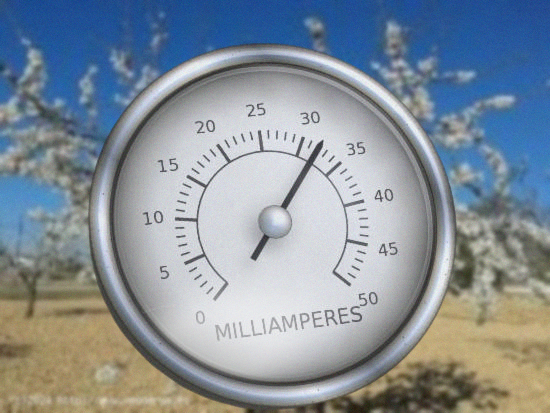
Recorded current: 32
